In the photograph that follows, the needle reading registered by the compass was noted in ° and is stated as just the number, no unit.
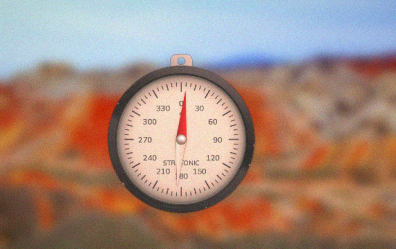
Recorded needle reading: 5
